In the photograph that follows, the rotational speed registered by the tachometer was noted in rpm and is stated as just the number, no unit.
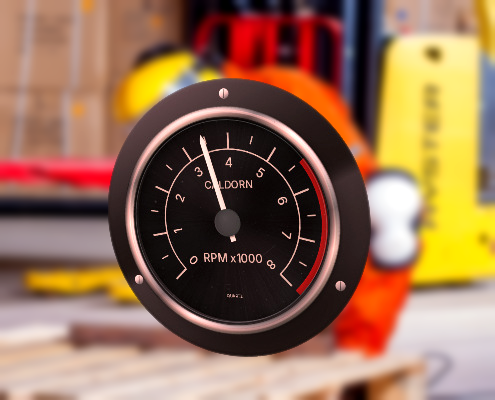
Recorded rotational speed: 3500
